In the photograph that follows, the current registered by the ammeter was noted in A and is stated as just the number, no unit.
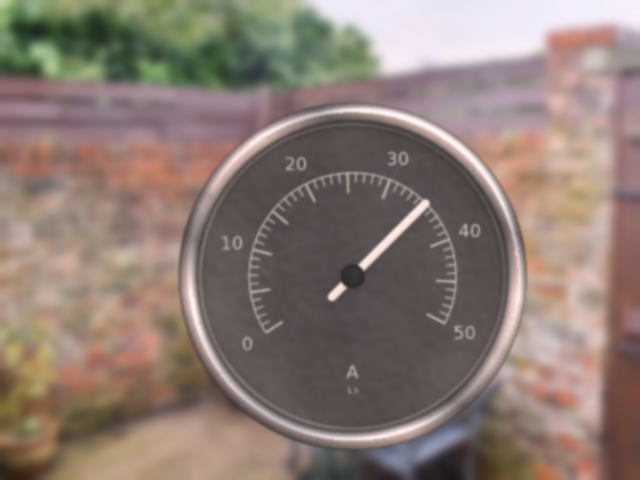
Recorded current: 35
